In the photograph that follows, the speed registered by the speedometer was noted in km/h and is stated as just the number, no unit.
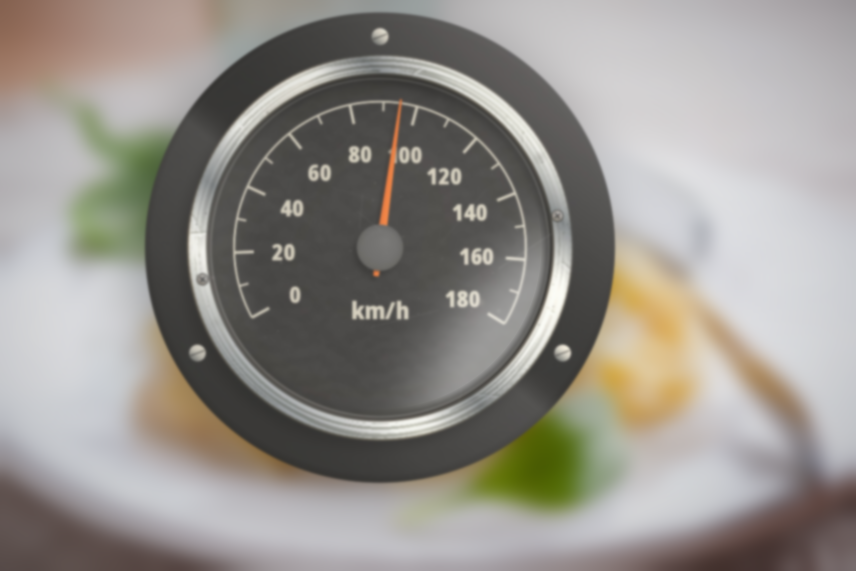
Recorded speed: 95
